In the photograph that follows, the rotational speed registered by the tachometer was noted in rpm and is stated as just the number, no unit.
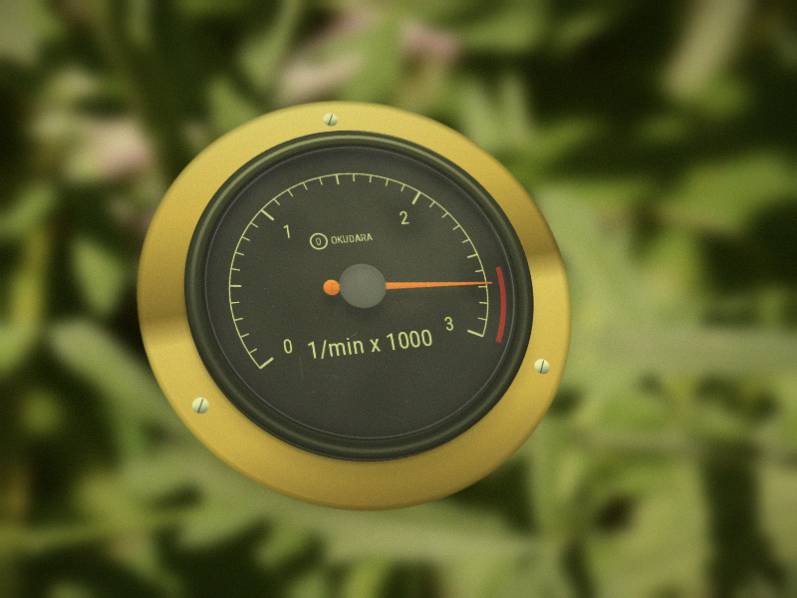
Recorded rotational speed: 2700
